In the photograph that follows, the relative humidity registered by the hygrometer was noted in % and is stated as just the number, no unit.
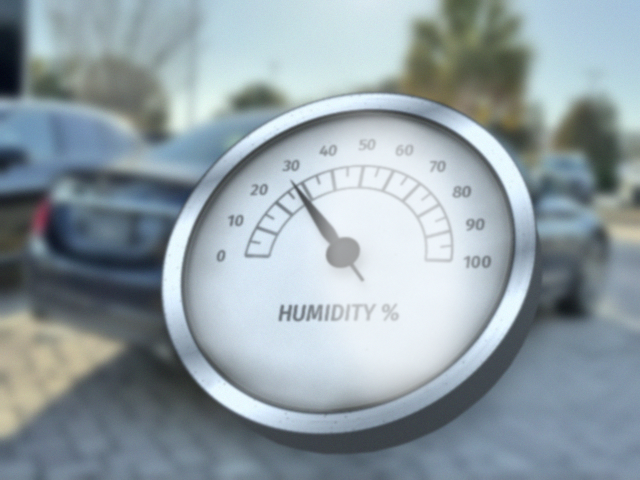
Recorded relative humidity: 27.5
